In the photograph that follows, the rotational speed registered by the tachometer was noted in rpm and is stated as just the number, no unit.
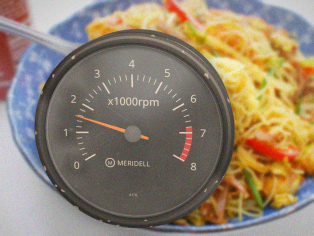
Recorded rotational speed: 1600
